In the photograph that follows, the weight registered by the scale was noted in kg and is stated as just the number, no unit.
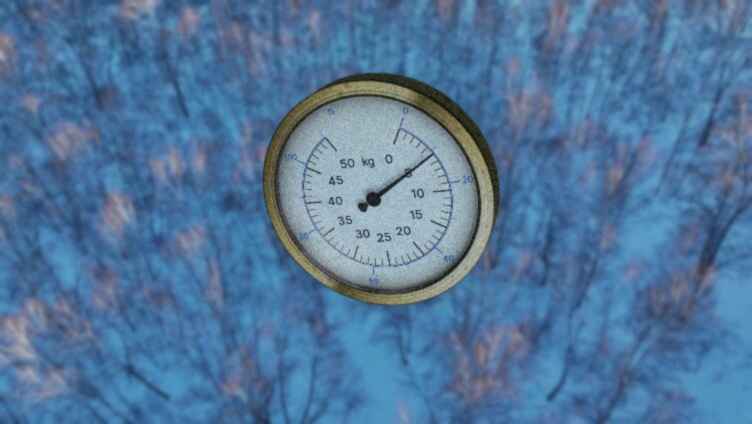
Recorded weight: 5
